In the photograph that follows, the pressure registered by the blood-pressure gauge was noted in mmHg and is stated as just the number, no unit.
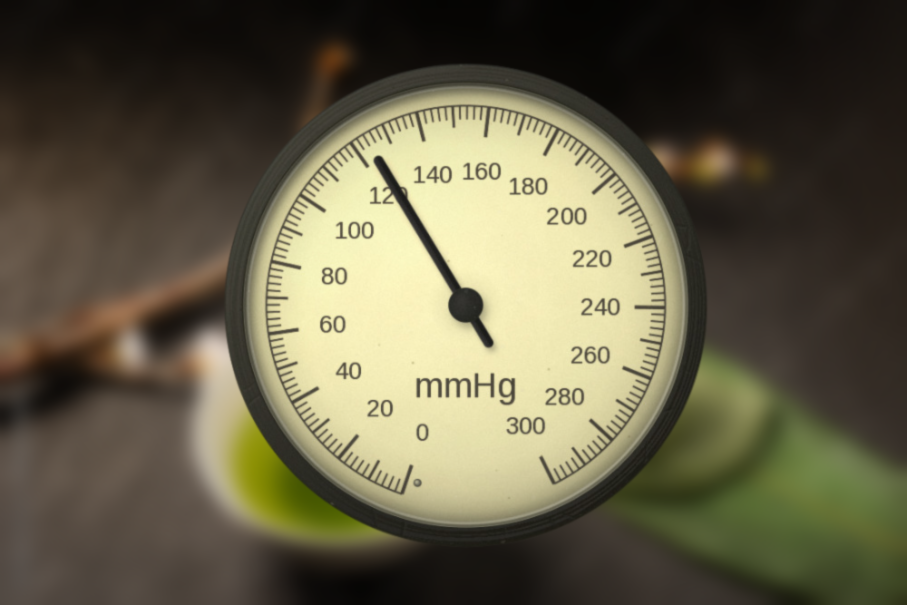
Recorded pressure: 124
